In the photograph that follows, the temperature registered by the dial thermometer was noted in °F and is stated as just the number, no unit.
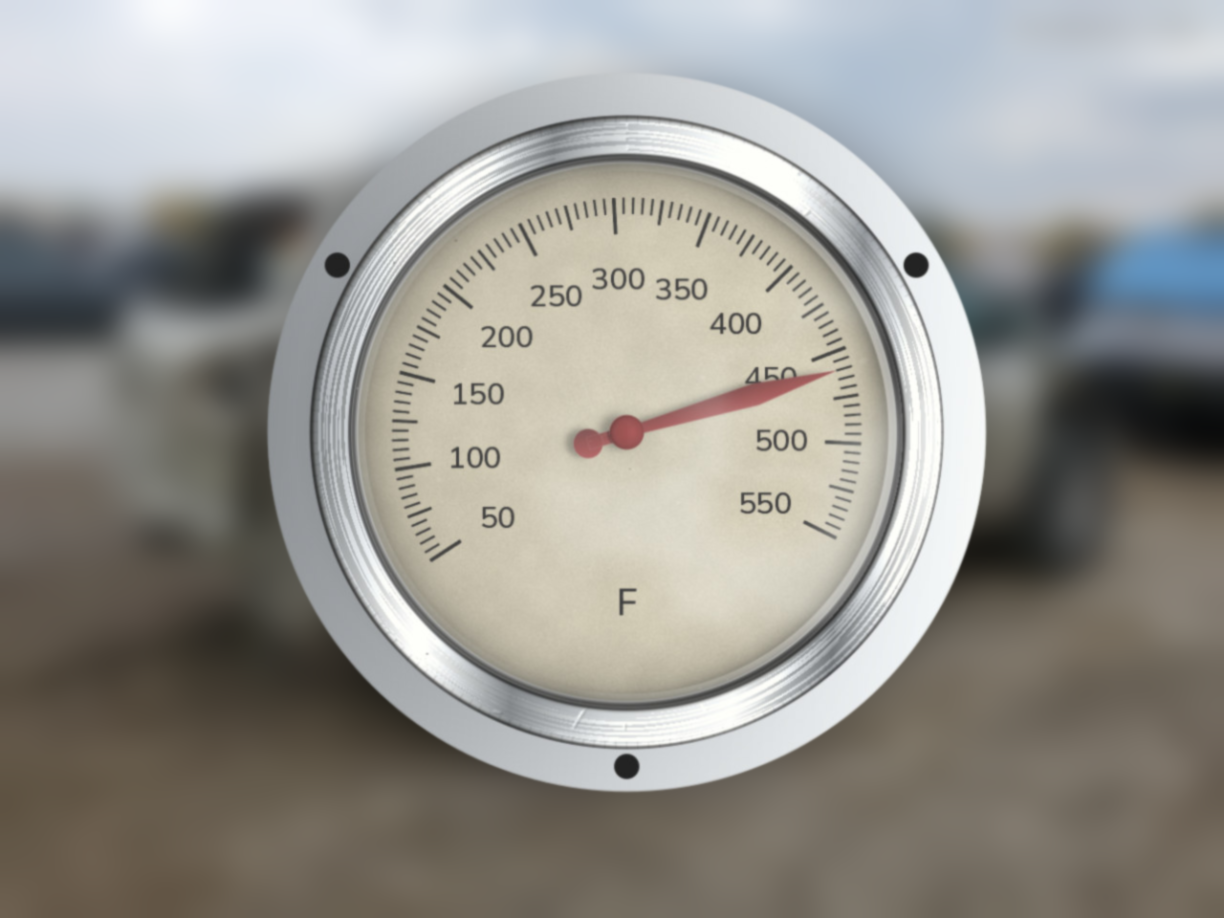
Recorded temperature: 460
